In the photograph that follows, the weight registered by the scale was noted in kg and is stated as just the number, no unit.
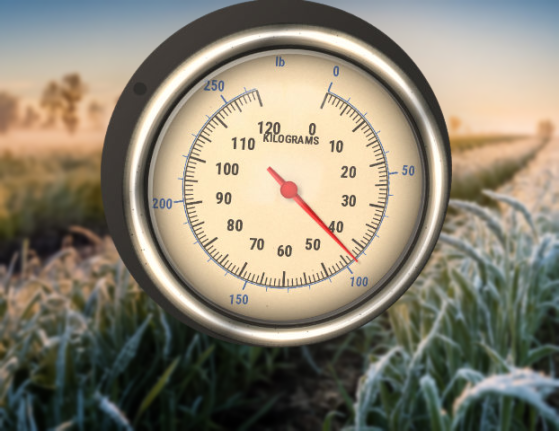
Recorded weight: 43
